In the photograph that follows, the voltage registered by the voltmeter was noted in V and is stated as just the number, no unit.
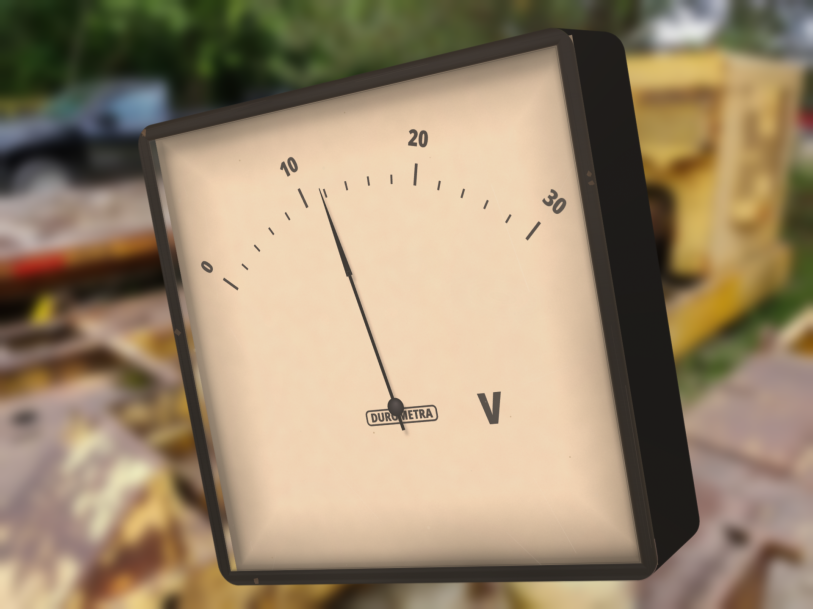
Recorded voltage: 12
